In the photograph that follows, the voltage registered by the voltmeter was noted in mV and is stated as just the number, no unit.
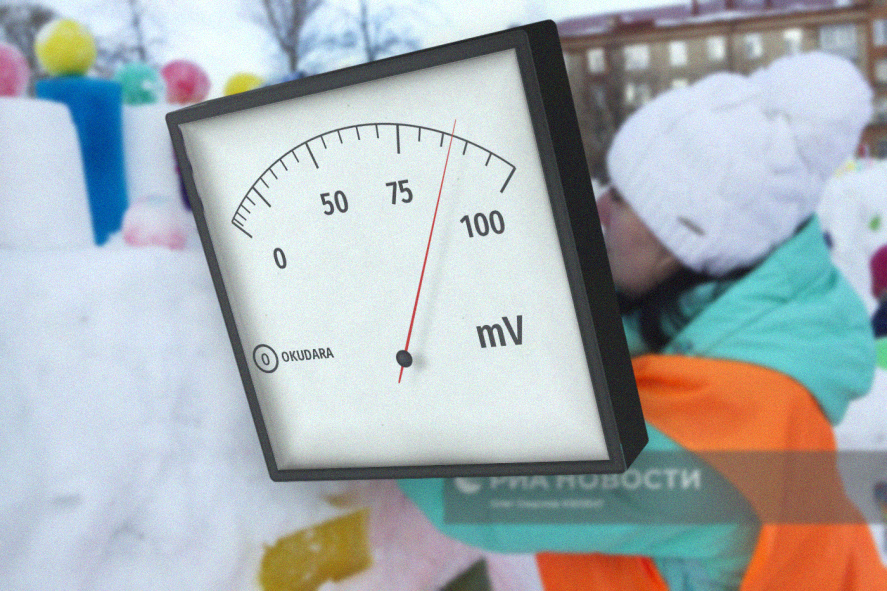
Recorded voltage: 87.5
